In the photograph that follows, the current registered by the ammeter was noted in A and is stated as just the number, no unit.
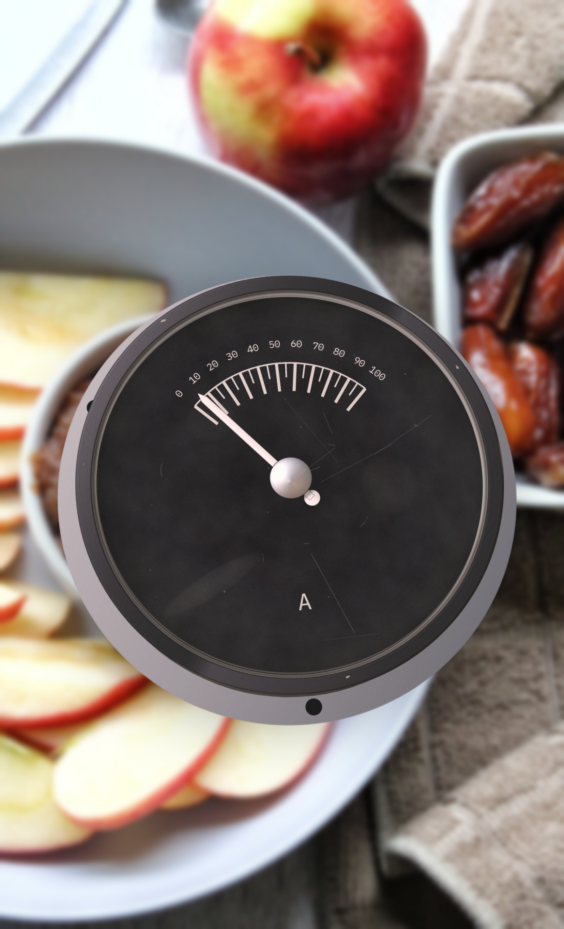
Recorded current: 5
